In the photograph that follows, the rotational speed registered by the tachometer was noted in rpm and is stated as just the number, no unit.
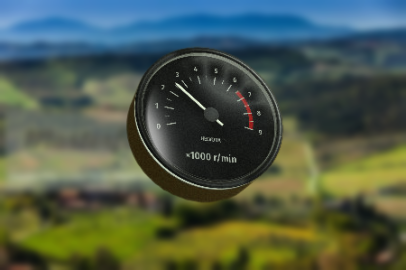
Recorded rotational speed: 2500
